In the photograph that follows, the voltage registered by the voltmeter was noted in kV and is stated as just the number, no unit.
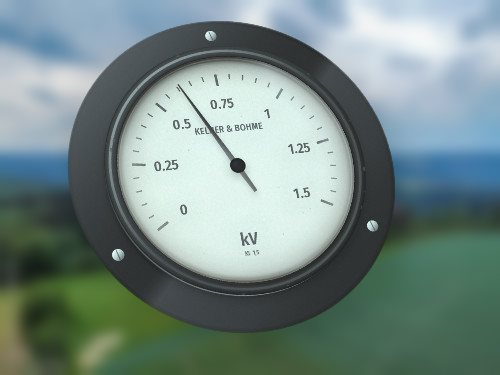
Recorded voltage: 0.6
